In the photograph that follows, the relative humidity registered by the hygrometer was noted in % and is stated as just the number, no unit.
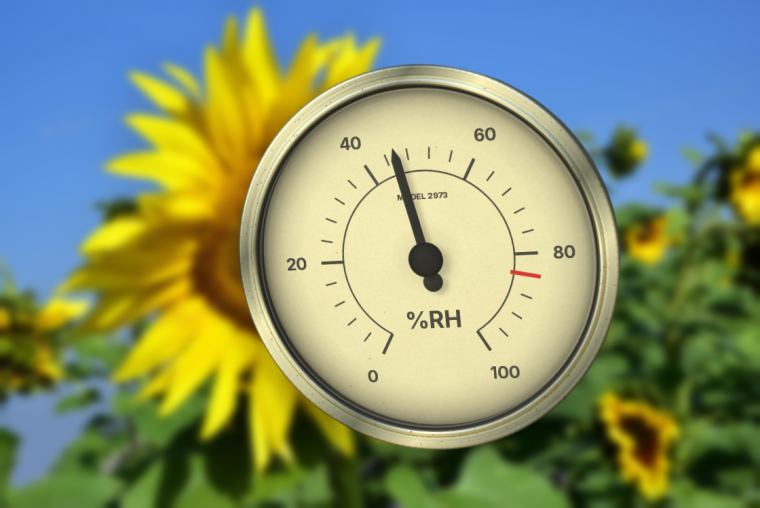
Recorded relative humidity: 46
